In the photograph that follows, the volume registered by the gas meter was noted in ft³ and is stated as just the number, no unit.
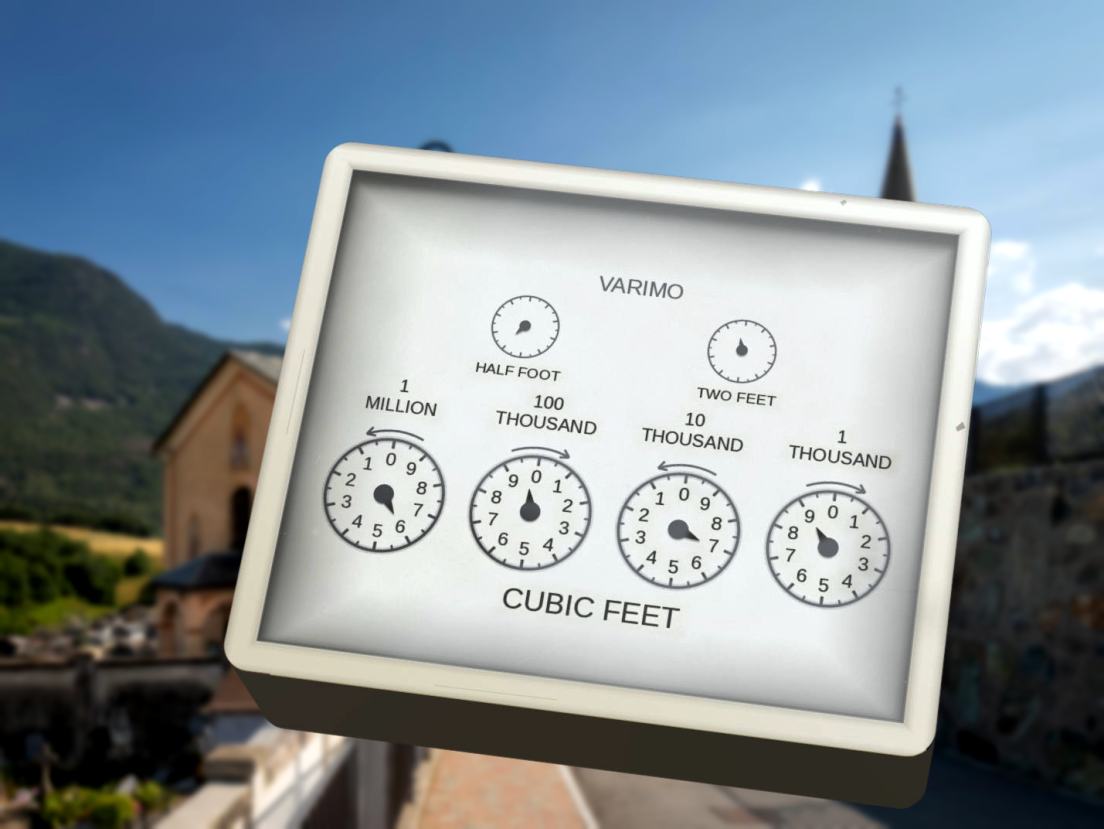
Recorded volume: 596900
